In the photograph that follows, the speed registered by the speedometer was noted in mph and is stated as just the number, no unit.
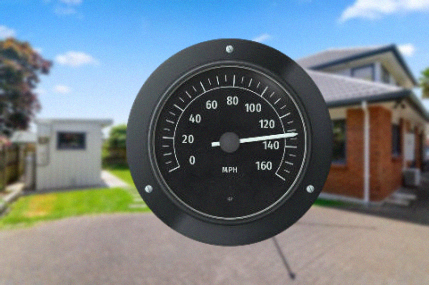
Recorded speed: 132.5
